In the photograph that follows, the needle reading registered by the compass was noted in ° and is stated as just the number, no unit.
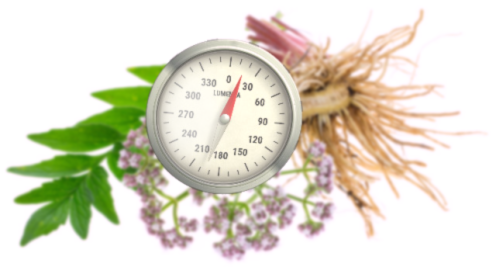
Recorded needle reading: 15
